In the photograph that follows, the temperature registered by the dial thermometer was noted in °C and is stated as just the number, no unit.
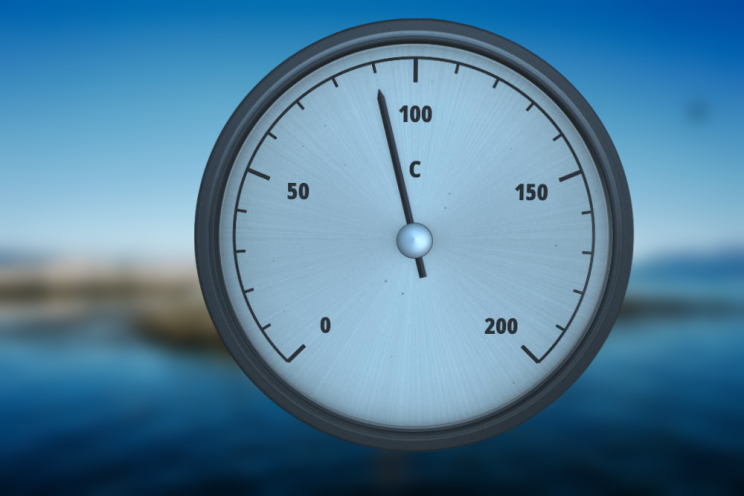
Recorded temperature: 90
